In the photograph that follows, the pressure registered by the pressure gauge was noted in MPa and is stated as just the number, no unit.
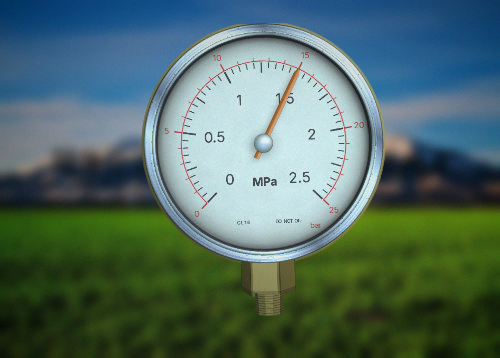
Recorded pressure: 1.5
